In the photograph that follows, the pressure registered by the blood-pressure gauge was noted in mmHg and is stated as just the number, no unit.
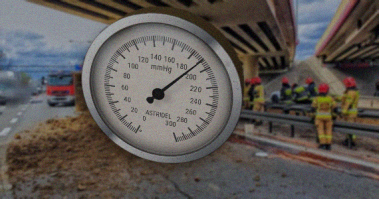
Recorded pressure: 190
